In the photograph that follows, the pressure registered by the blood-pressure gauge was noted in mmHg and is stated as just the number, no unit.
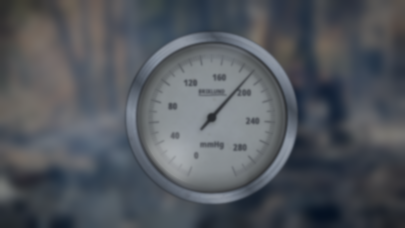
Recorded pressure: 190
